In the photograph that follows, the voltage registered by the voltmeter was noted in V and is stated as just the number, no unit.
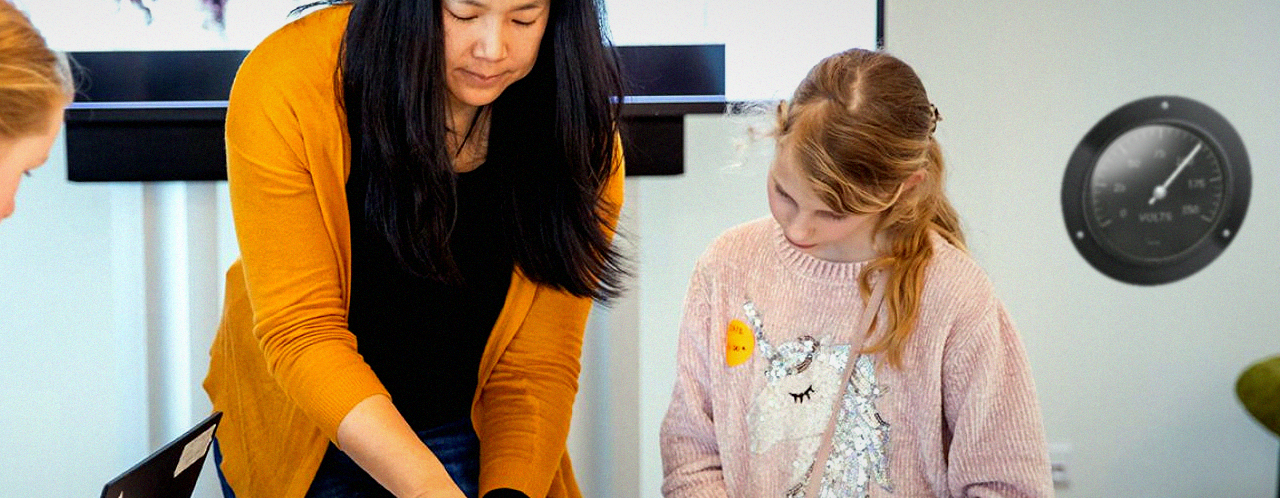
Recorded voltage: 100
